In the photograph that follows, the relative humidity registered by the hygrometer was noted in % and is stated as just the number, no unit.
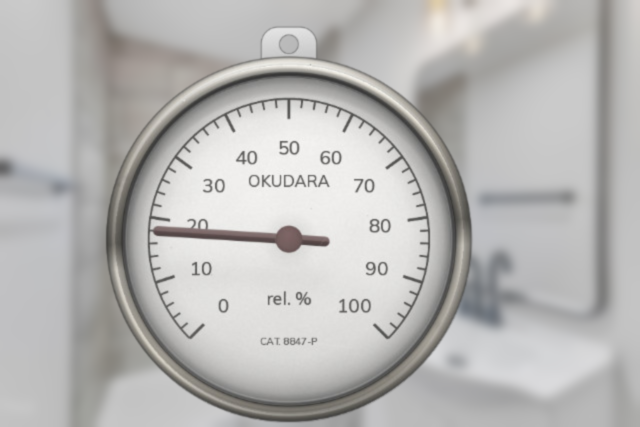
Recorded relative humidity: 18
